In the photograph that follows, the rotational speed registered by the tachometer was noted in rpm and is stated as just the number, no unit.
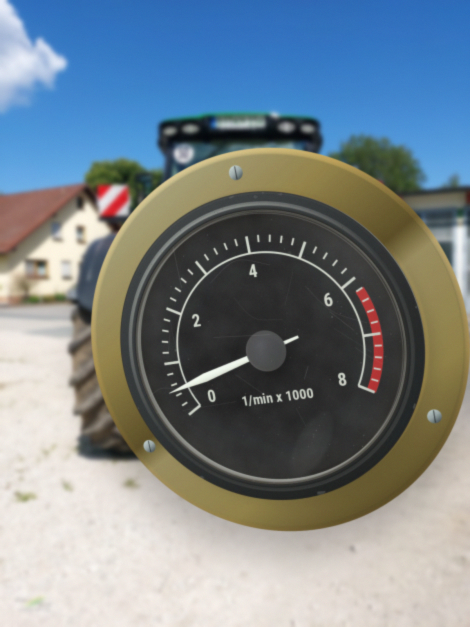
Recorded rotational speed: 500
